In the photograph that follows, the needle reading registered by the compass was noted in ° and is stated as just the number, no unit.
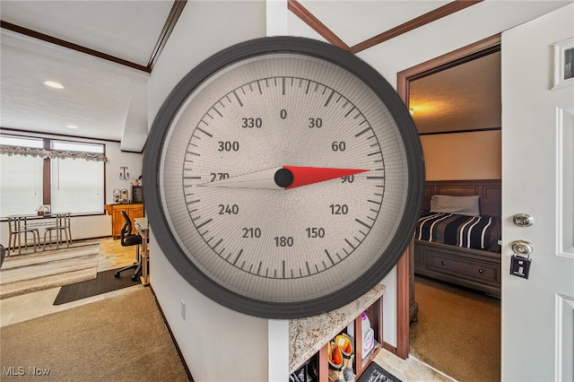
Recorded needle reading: 85
